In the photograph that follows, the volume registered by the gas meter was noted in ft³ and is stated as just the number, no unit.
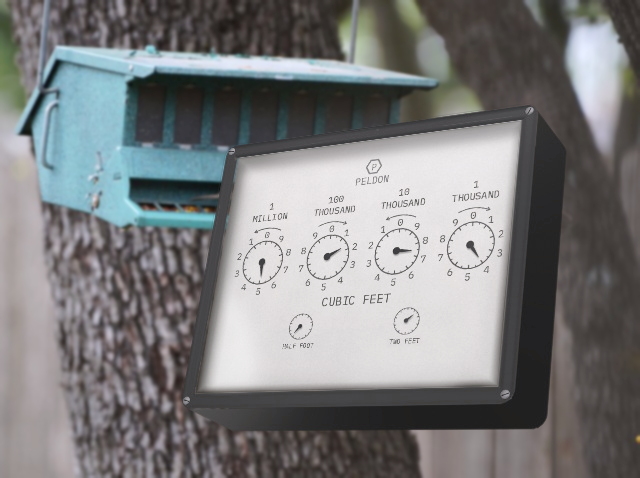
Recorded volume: 517400
